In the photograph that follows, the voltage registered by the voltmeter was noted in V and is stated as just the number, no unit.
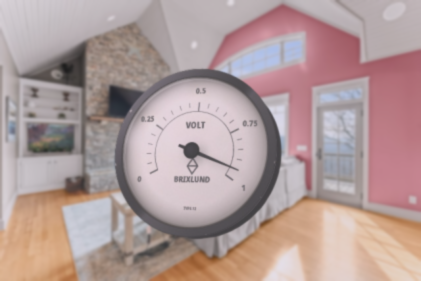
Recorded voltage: 0.95
